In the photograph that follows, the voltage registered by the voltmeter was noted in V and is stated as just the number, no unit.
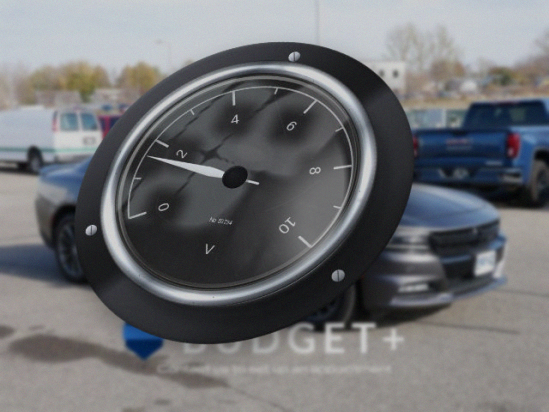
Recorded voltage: 1.5
